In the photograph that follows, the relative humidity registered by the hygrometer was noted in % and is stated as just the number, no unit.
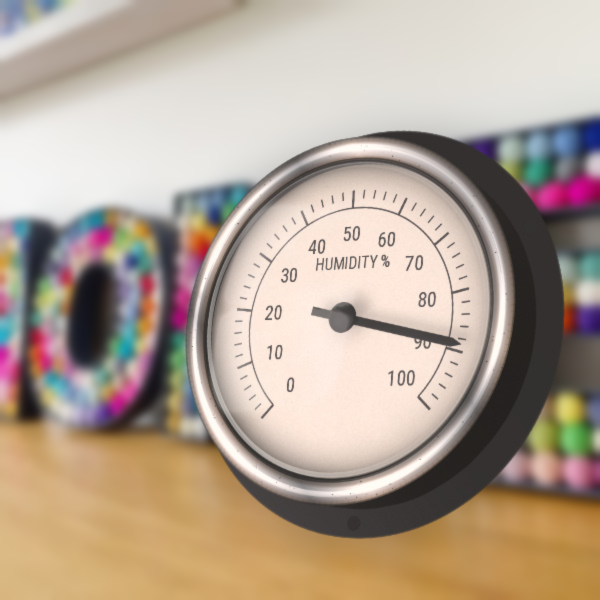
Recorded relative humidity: 89
